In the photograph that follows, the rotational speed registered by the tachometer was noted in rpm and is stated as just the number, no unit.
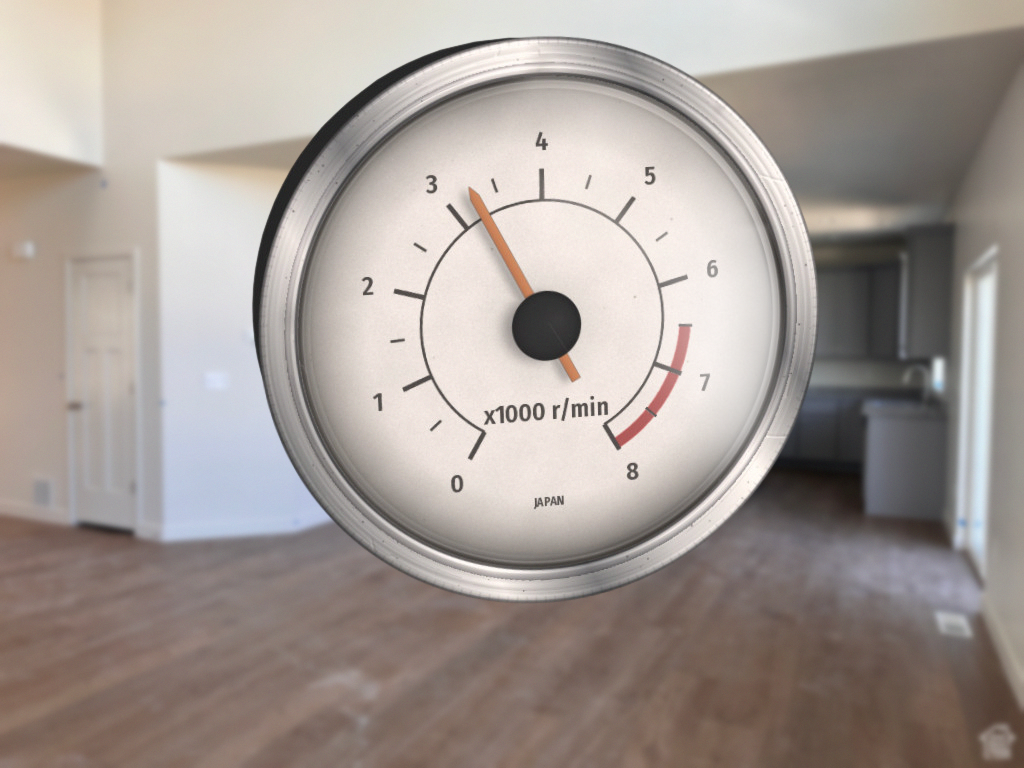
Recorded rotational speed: 3250
